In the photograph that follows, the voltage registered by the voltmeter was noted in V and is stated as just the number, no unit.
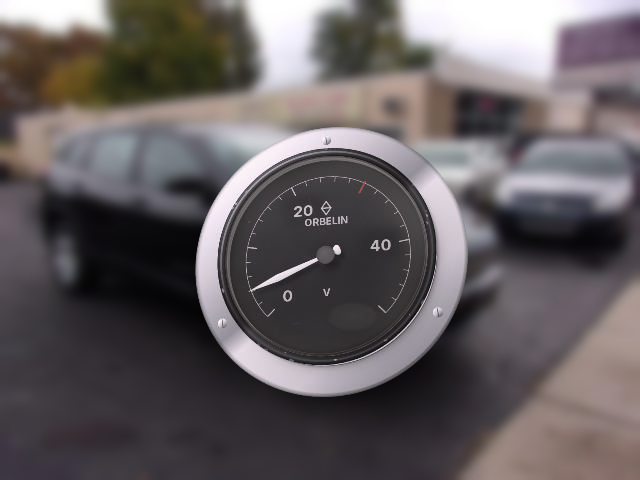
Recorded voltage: 4
